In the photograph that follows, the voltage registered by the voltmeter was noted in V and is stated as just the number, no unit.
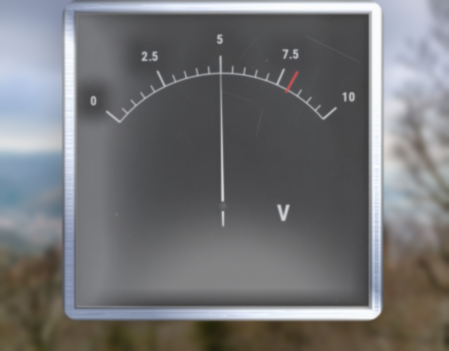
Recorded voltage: 5
